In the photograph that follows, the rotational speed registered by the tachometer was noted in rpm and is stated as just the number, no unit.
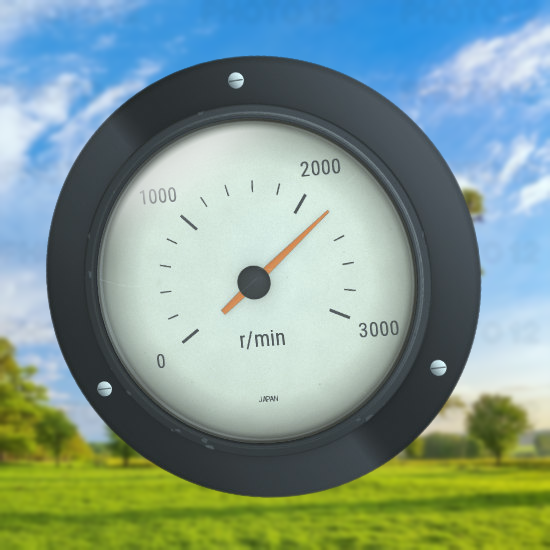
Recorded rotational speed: 2200
